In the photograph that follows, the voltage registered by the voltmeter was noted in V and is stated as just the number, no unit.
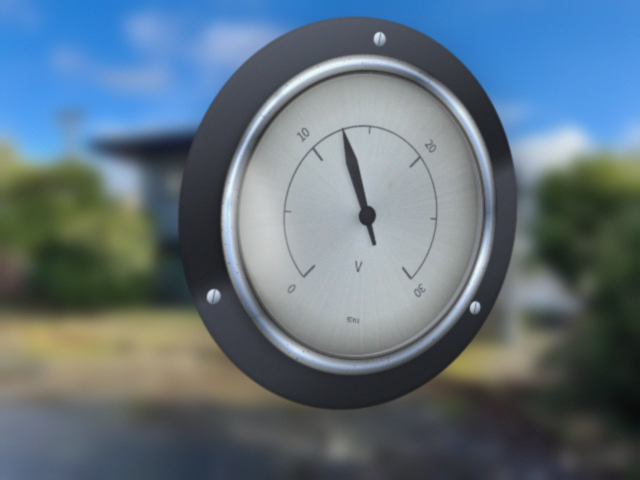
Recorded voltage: 12.5
